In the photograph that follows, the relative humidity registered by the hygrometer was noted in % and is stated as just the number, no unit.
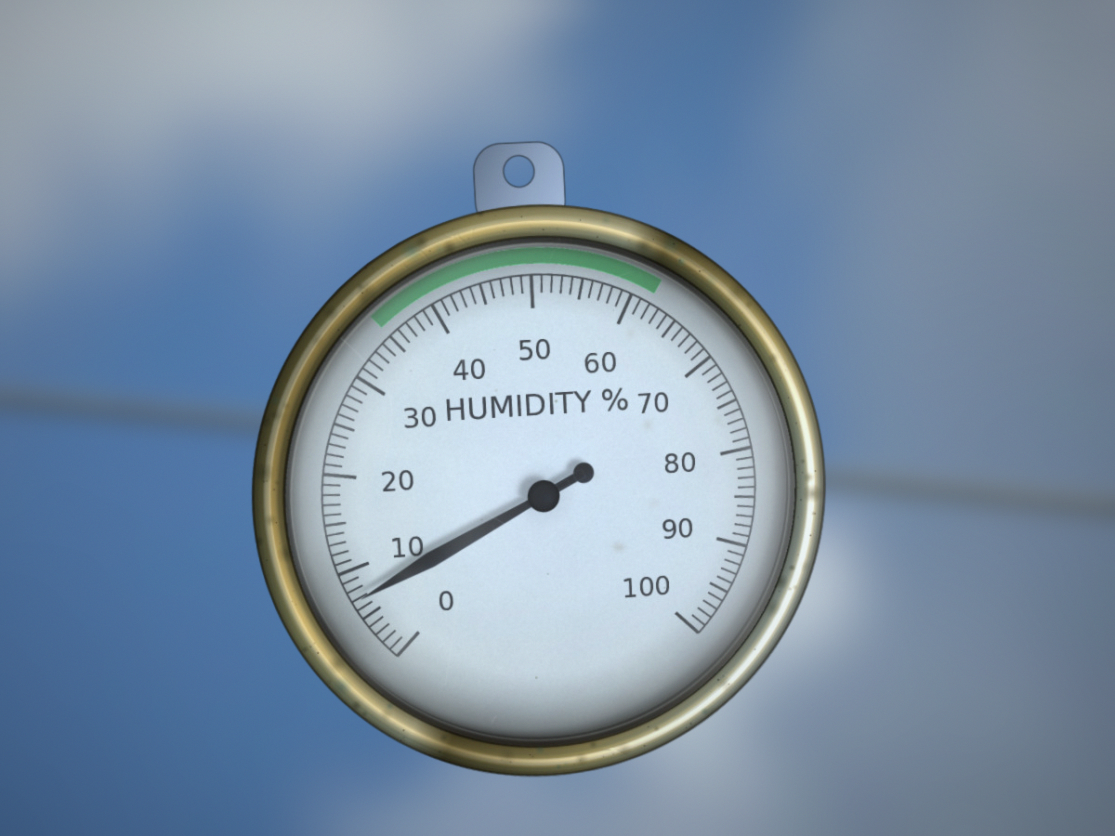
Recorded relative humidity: 7
